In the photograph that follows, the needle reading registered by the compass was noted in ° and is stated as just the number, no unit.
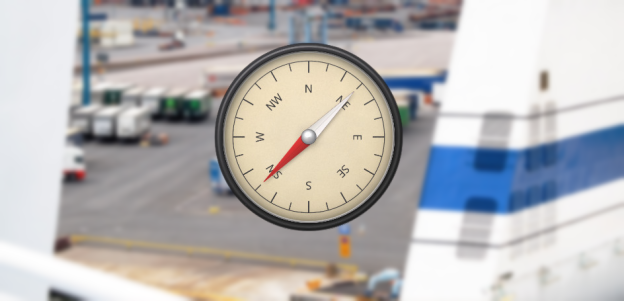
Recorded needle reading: 225
